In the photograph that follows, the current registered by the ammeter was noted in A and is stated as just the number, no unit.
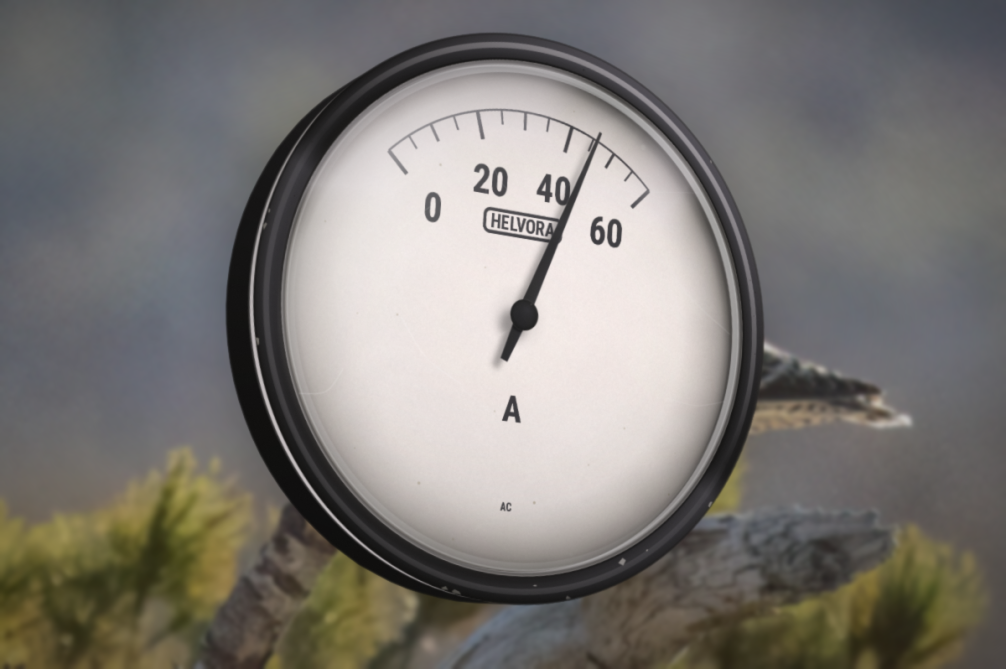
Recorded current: 45
